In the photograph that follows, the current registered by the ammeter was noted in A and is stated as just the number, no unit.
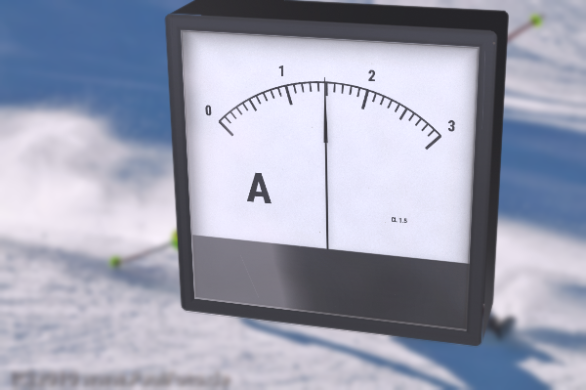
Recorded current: 1.5
